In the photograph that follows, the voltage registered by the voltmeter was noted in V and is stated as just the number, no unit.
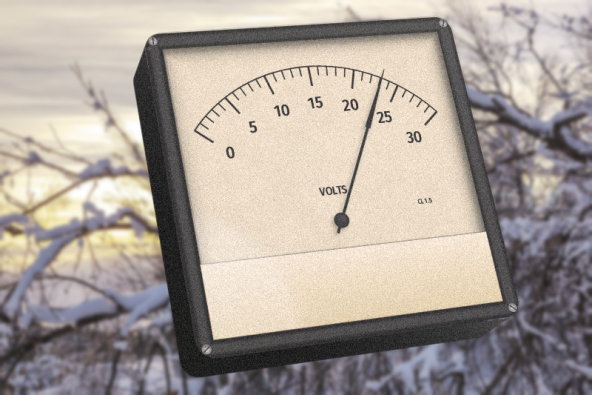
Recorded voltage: 23
